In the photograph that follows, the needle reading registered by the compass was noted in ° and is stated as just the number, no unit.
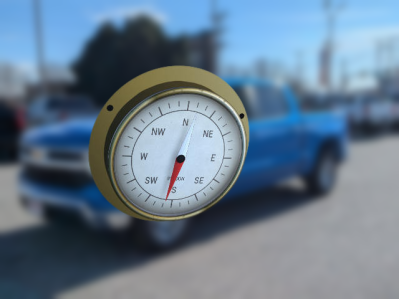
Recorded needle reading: 190
